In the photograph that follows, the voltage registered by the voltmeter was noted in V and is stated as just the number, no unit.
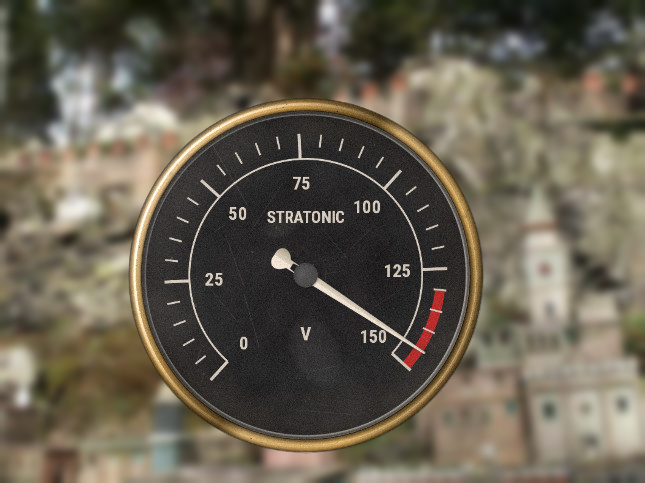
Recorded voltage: 145
